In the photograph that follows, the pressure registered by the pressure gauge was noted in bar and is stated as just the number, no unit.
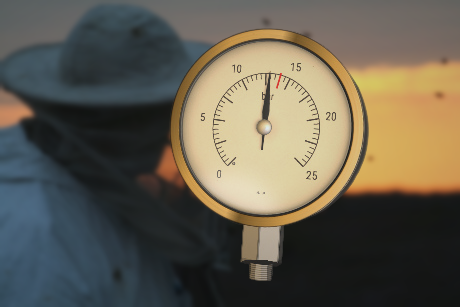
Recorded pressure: 13
